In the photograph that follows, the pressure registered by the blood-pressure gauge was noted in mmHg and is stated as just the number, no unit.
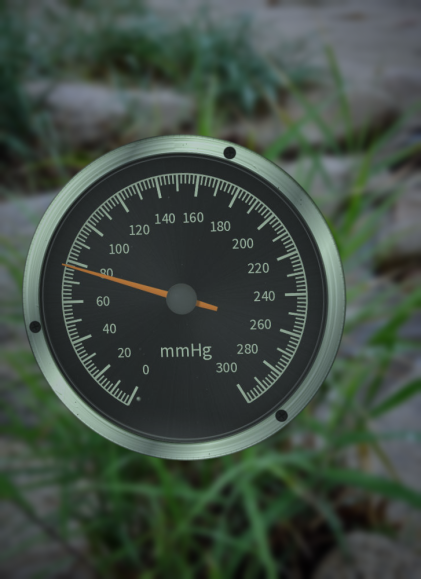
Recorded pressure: 78
